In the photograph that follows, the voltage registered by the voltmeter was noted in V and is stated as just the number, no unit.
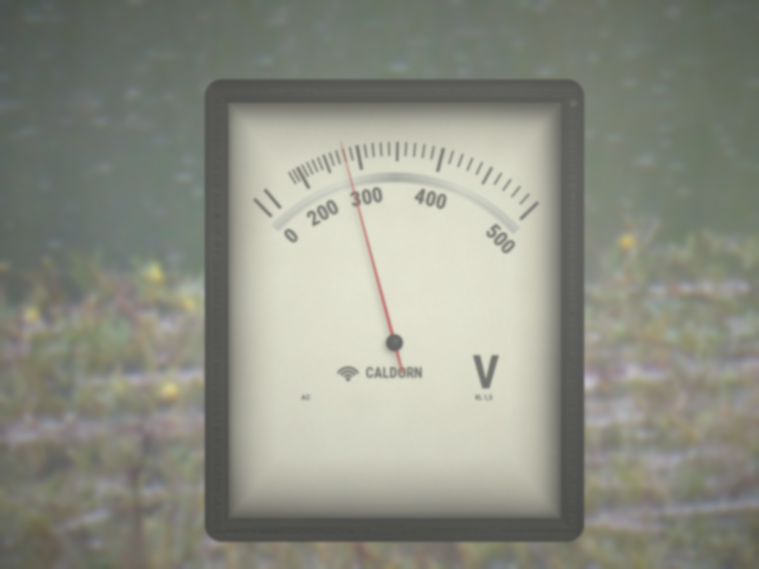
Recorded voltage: 280
